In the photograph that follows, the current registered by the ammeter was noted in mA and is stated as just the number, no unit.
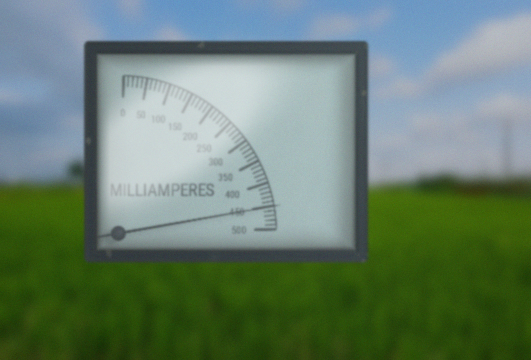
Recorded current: 450
